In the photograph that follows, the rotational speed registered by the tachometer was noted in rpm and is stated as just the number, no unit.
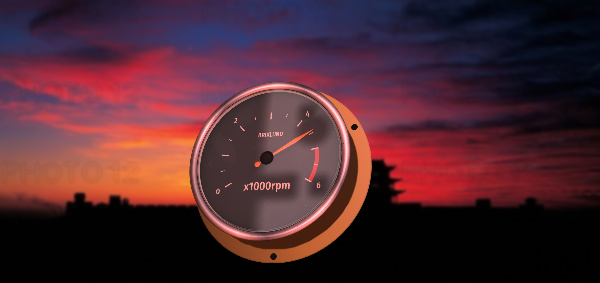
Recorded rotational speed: 4500
